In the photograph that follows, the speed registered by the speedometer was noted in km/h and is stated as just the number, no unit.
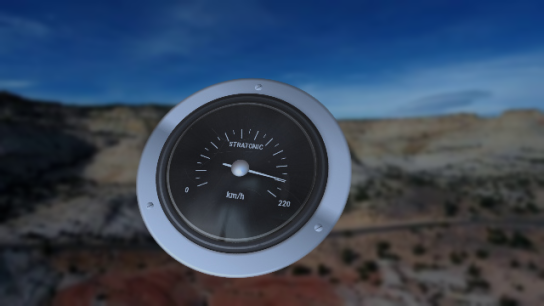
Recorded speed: 200
